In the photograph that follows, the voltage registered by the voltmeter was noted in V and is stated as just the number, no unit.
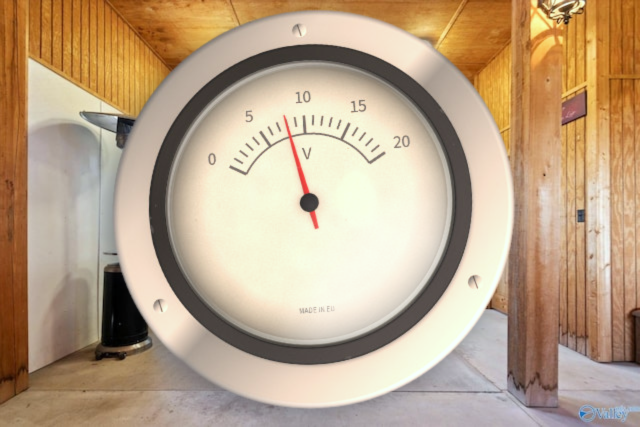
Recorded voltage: 8
